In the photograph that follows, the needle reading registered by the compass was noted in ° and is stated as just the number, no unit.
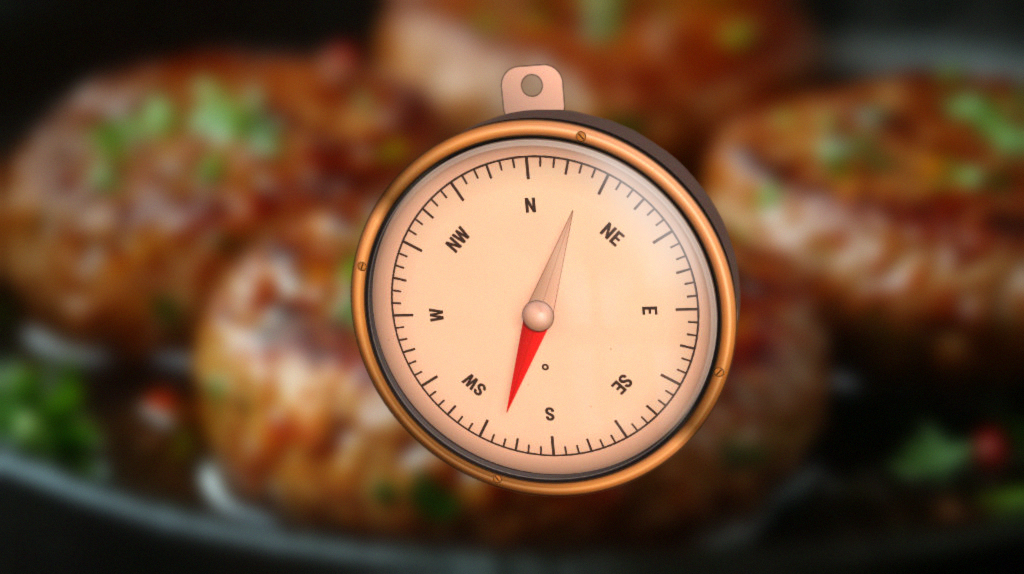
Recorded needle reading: 202.5
